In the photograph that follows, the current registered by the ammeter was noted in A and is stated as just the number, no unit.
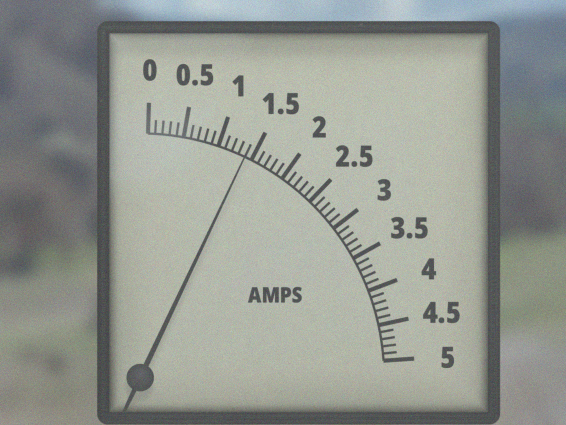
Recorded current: 1.4
